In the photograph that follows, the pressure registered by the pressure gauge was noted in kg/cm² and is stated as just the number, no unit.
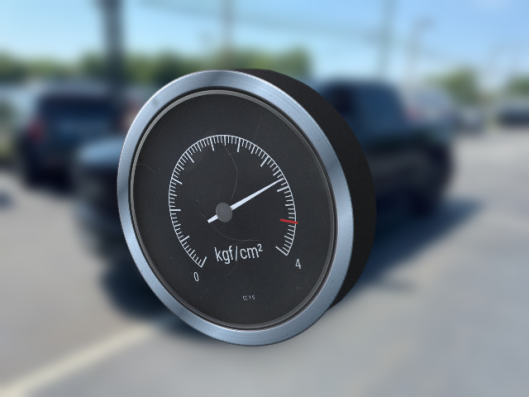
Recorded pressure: 3.1
